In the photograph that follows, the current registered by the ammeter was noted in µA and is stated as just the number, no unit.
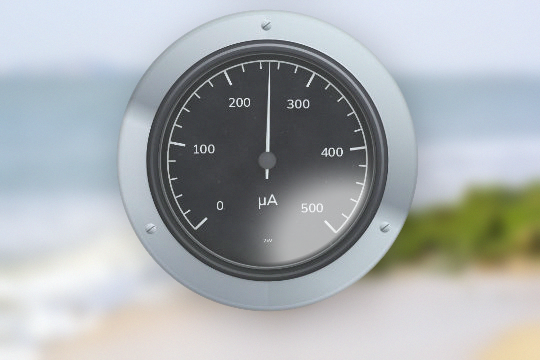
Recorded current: 250
